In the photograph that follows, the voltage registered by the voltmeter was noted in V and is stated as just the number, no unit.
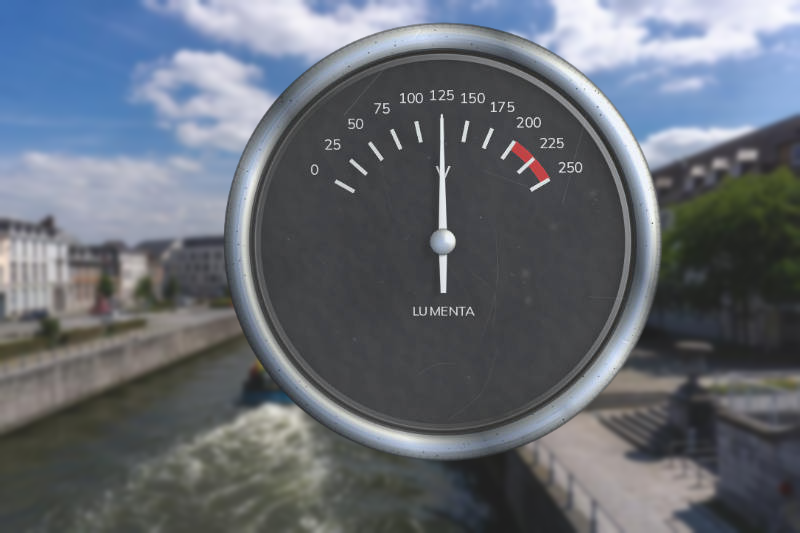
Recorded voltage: 125
